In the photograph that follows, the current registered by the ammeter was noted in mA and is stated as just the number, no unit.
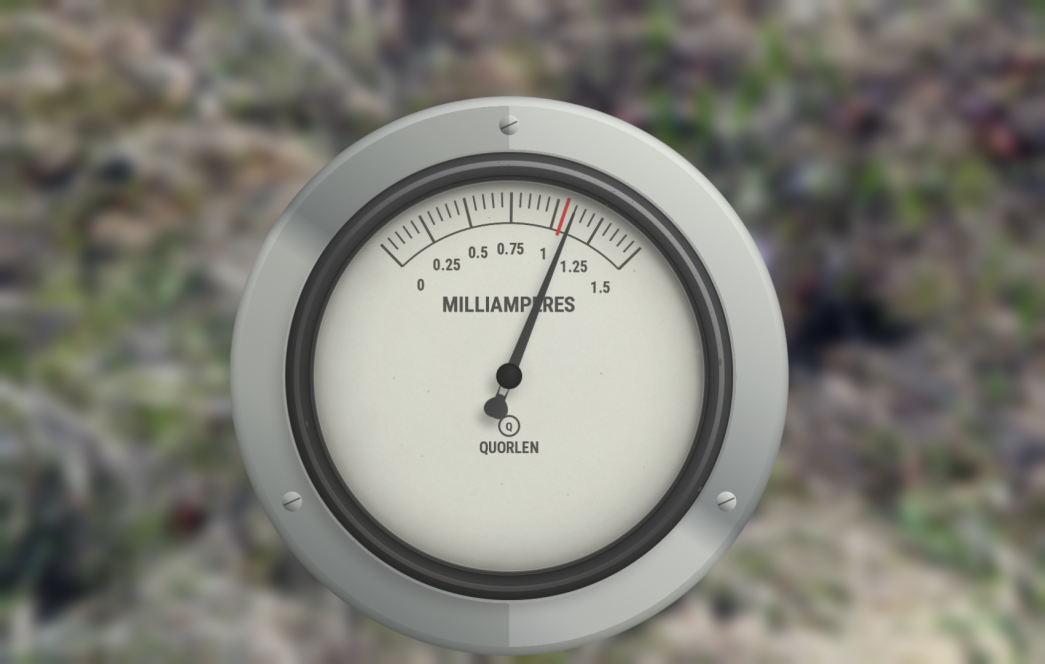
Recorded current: 1.1
